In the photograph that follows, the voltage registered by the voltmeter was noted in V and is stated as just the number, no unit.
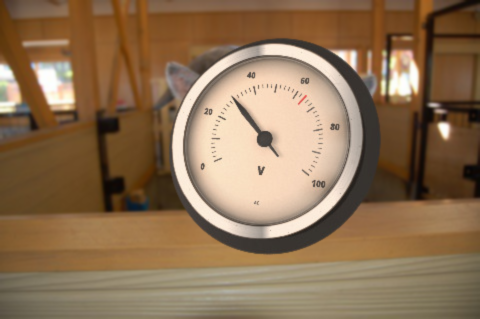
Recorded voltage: 30
